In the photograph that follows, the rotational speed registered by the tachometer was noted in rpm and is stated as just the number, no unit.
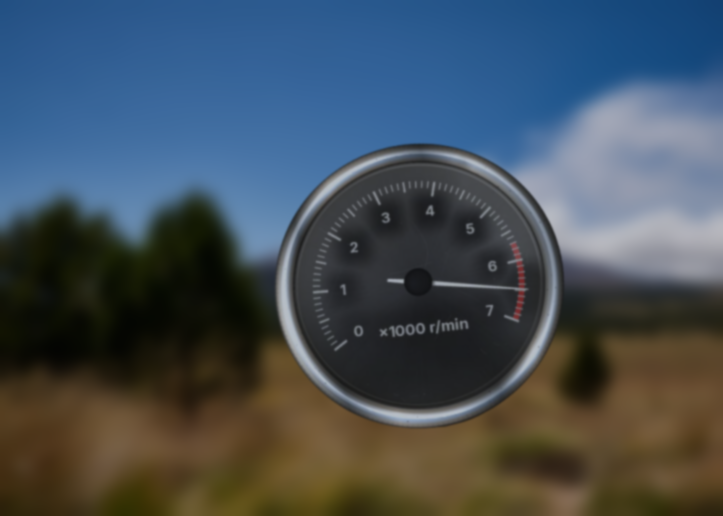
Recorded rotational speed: 6500
